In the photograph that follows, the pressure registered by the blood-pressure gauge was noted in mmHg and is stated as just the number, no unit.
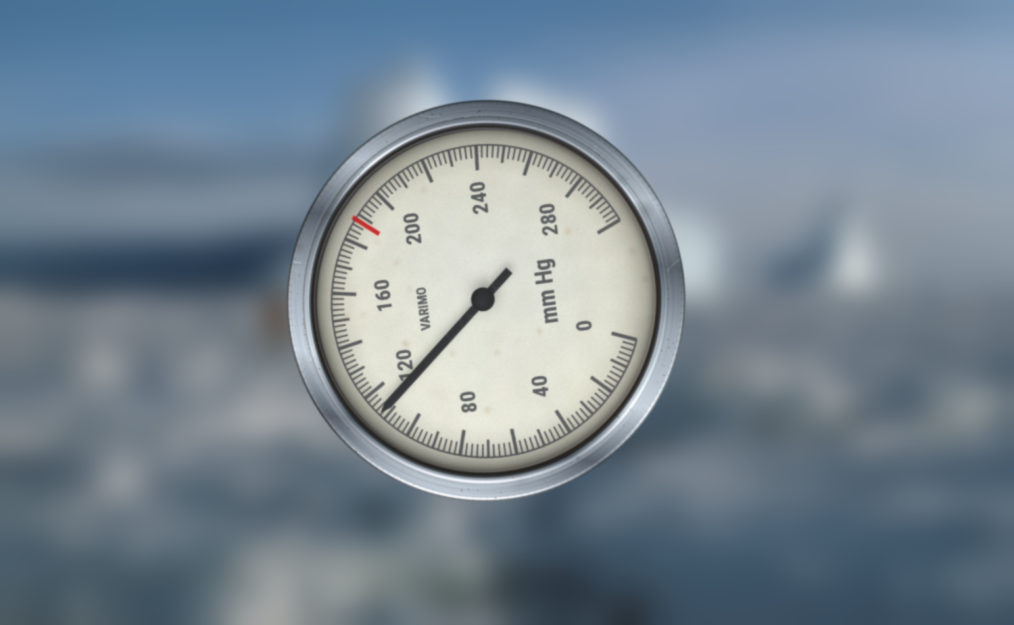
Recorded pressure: 112
